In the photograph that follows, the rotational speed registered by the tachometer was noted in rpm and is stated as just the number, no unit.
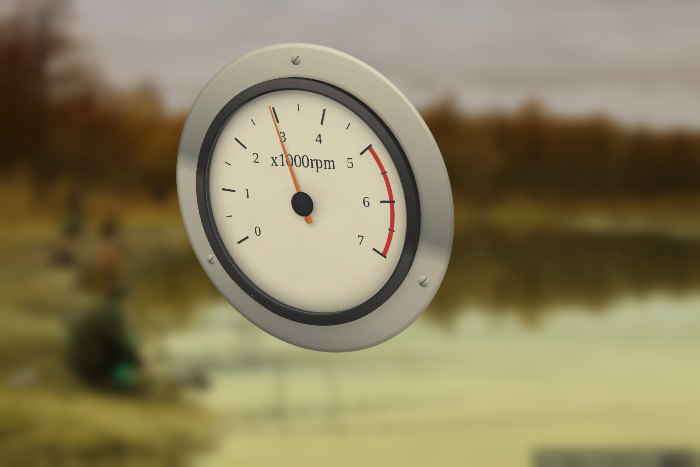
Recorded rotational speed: 3000
